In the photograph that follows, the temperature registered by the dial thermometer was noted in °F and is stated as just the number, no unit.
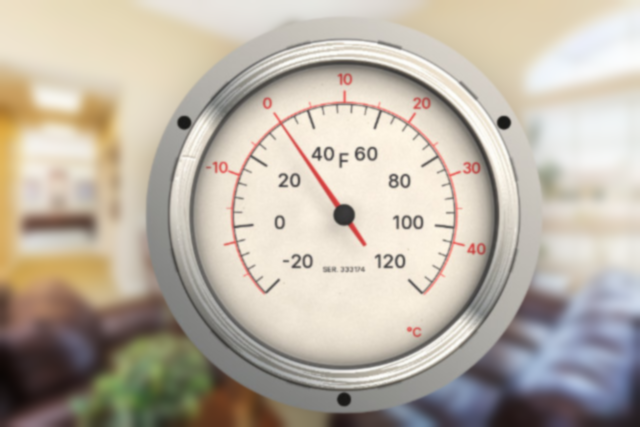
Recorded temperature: 32
